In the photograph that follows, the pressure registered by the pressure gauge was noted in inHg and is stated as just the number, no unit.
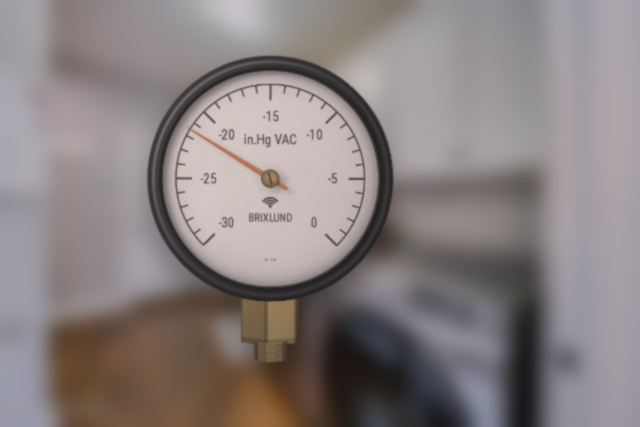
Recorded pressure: -21.5
